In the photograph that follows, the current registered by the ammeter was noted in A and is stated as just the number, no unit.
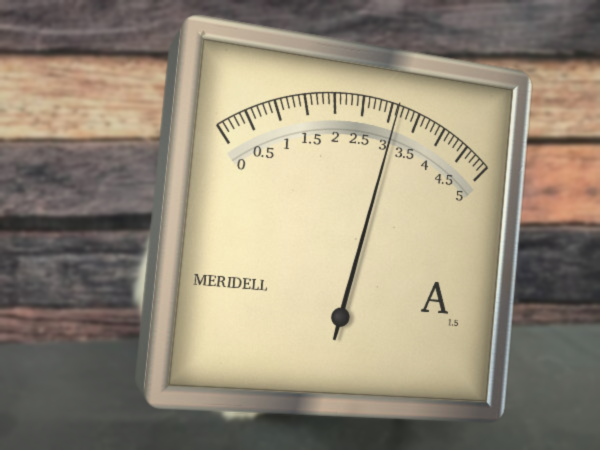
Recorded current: 3.1
